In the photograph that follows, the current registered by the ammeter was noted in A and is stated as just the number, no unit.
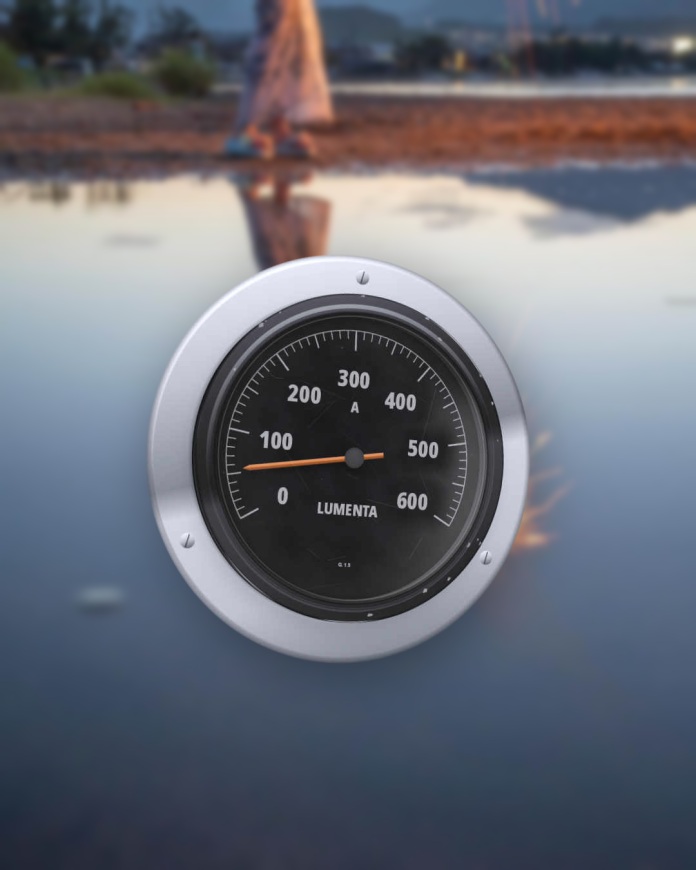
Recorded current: 55
